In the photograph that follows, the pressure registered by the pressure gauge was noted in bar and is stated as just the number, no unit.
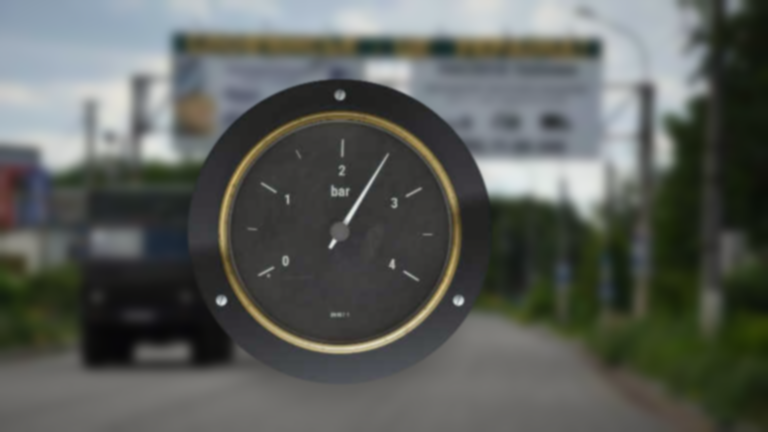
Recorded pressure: 2.5
